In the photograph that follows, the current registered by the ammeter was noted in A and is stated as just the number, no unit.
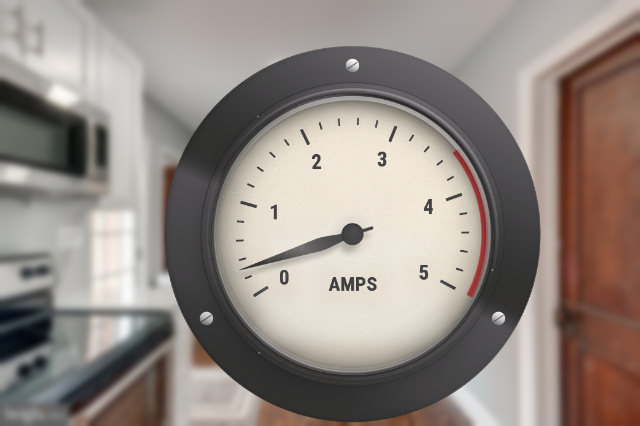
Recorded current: 0.3
